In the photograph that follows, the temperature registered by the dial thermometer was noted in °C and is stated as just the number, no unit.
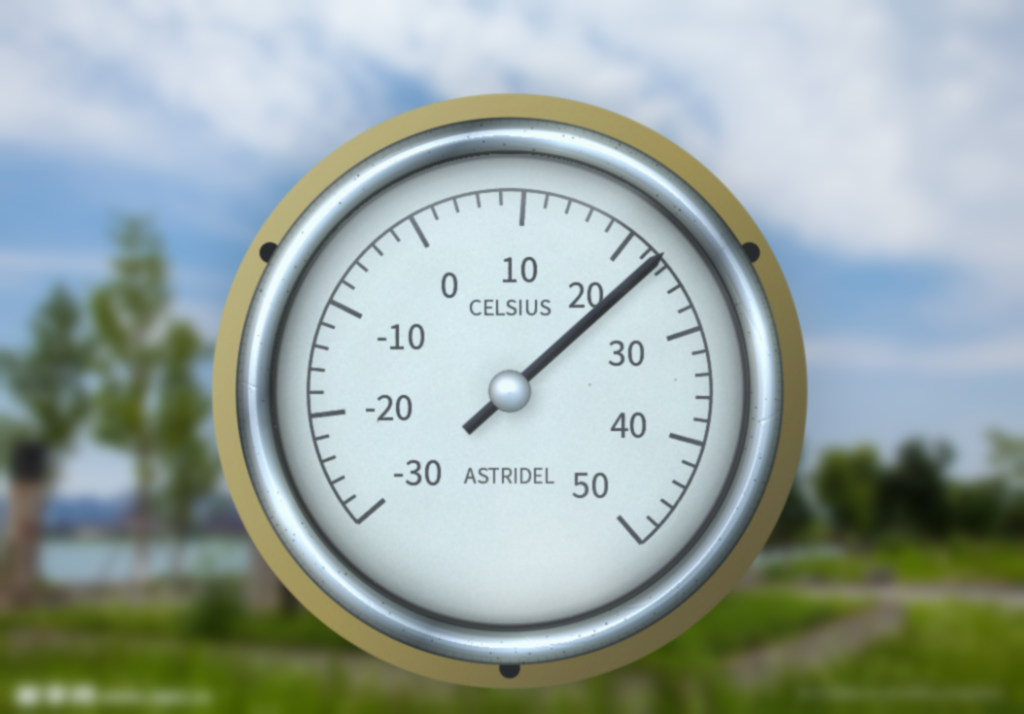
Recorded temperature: 23
